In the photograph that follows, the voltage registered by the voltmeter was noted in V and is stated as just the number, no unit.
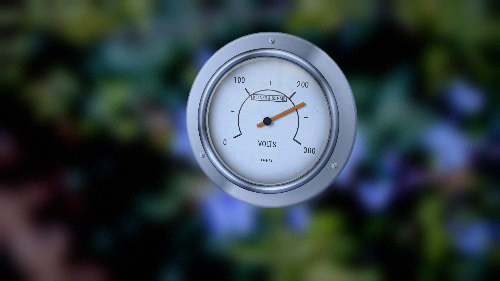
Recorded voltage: 225
